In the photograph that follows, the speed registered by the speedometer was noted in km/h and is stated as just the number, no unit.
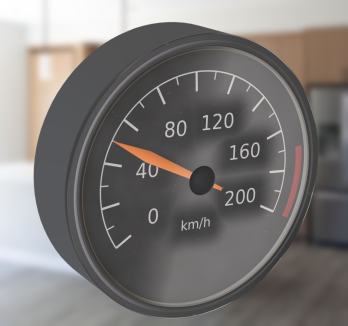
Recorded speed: 50
